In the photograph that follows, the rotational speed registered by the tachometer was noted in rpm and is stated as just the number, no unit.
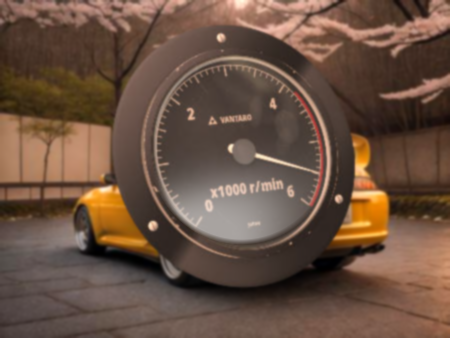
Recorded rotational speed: 5500
